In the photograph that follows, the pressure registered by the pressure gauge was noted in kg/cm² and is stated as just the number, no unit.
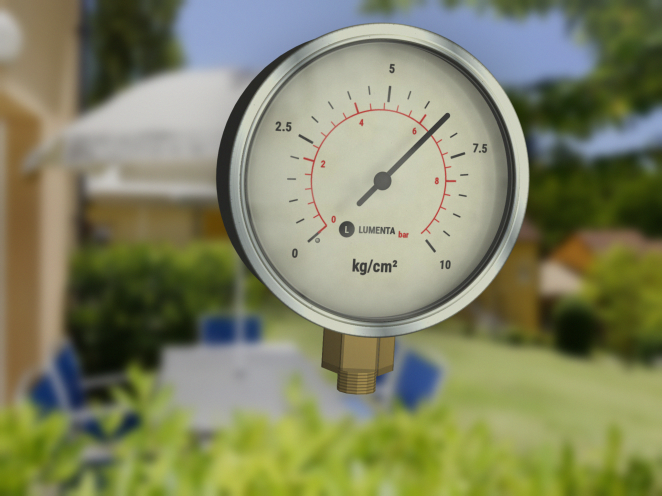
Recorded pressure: 6.5
